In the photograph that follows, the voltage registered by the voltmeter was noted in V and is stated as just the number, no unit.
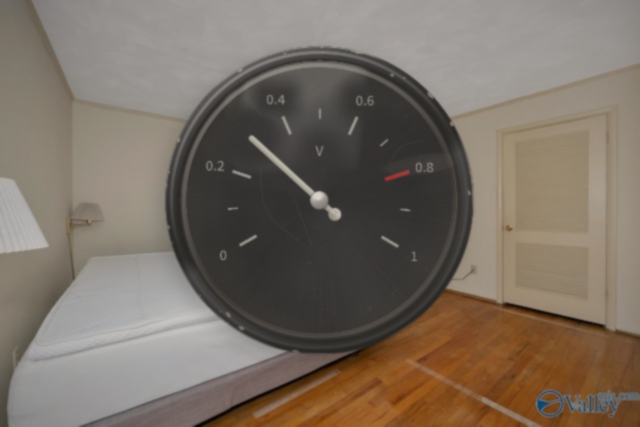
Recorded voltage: 0.3
